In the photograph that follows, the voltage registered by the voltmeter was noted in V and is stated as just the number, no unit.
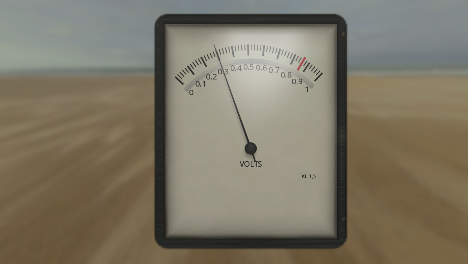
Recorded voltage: 0.3
